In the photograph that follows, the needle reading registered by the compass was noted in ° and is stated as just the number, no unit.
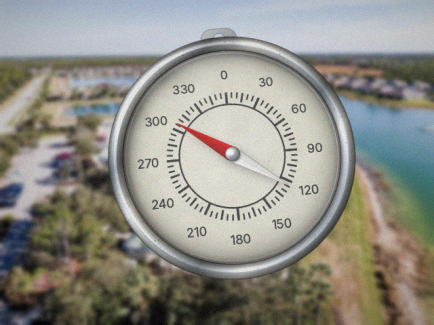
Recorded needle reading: 305
